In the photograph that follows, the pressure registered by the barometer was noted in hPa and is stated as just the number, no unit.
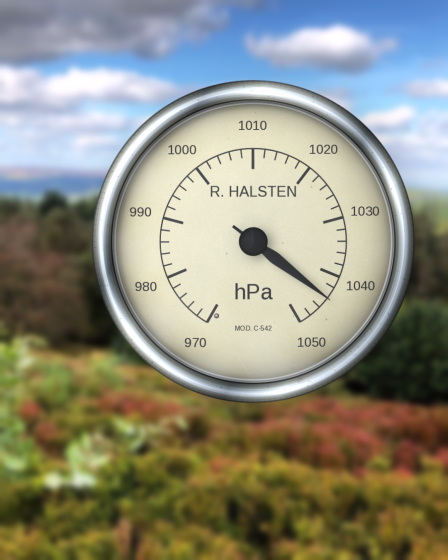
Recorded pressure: 1044
